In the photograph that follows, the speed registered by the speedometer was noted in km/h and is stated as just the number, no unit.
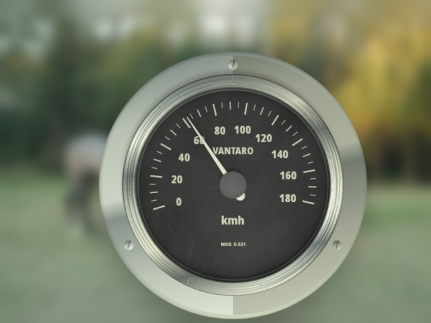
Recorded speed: 62.5
